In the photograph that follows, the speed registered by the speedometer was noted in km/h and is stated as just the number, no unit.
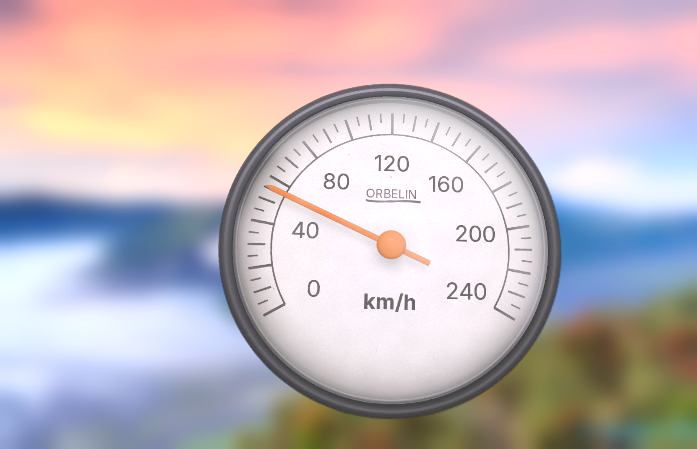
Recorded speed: 55
